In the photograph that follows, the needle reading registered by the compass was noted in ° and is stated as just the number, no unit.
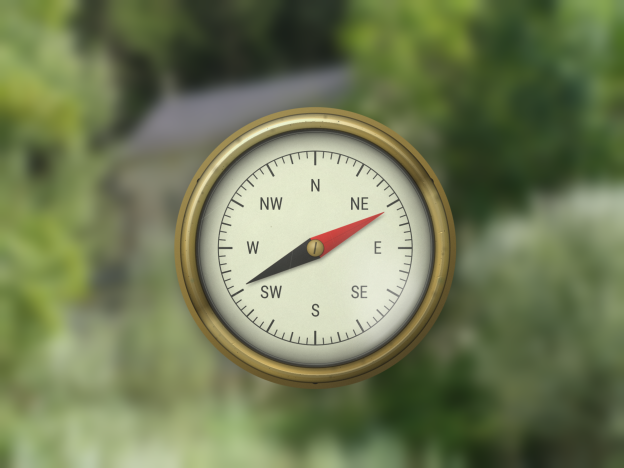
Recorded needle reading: 62.5
